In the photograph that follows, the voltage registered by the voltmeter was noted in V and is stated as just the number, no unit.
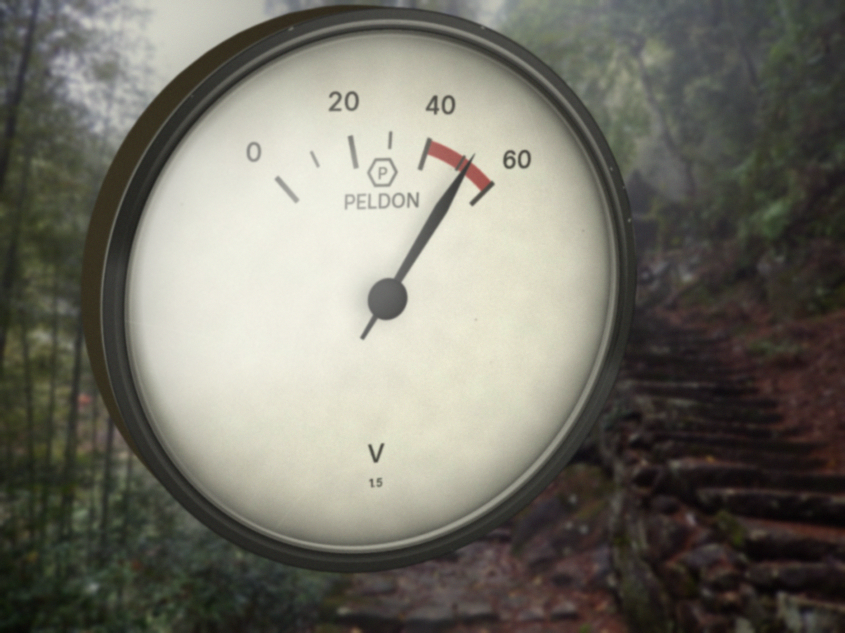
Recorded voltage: 50
